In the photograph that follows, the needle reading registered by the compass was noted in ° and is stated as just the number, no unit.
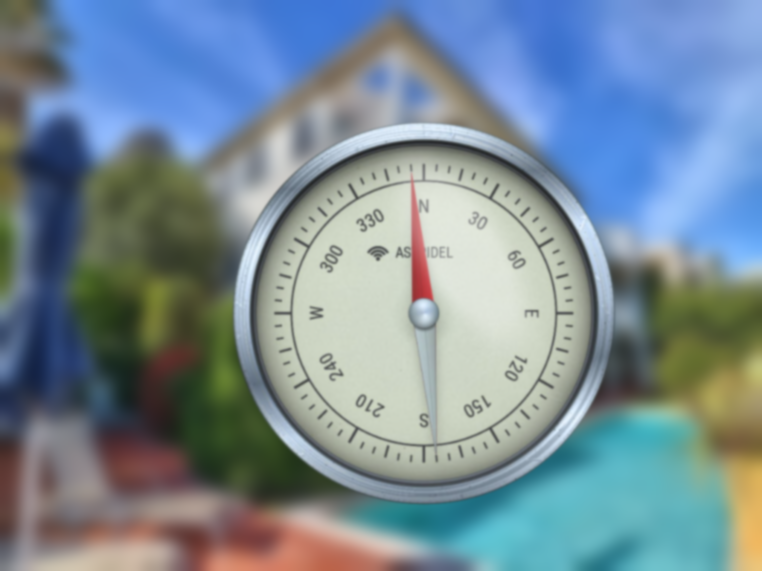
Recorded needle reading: 355
